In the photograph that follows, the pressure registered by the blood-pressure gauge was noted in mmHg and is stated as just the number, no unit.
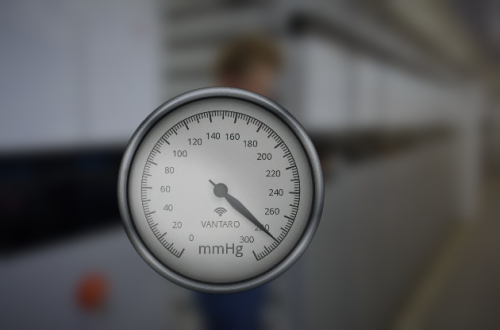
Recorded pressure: 280
